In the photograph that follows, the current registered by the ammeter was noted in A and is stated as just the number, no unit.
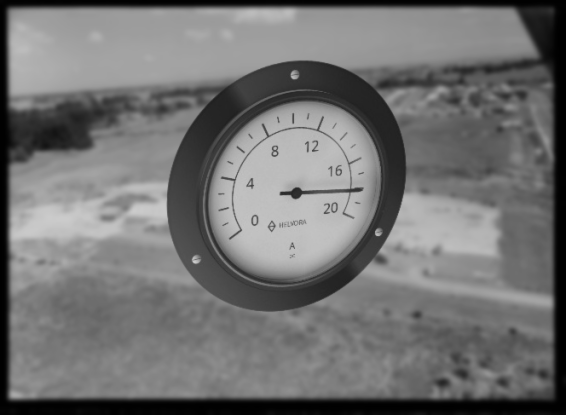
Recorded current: 18
